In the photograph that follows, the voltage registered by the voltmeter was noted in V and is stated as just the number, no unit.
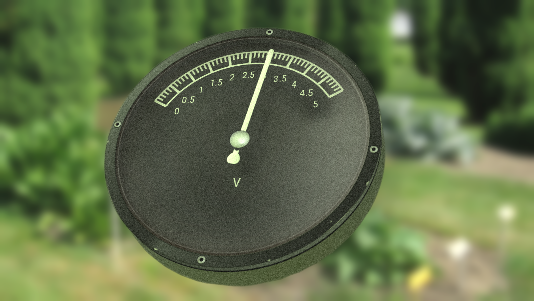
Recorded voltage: 3
